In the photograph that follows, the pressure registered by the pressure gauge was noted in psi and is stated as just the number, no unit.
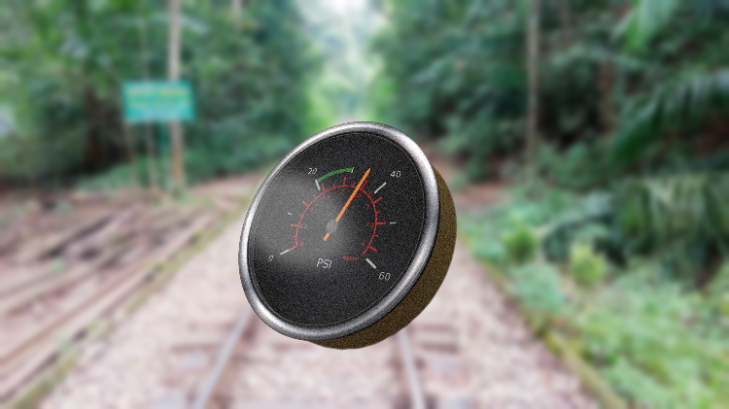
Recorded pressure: 35
